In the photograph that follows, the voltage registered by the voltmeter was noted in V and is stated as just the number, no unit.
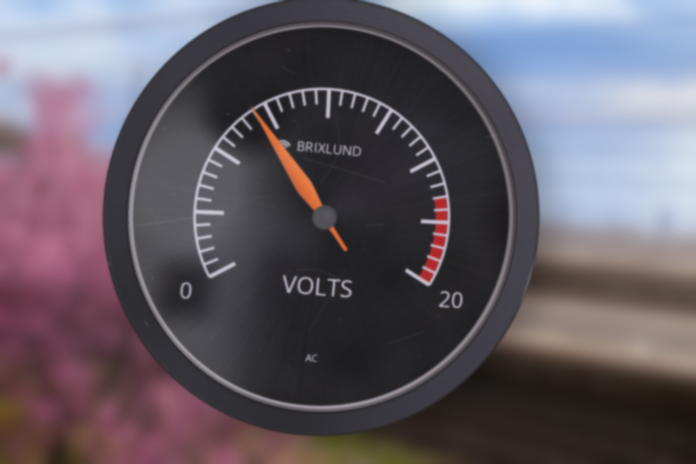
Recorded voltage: 7
